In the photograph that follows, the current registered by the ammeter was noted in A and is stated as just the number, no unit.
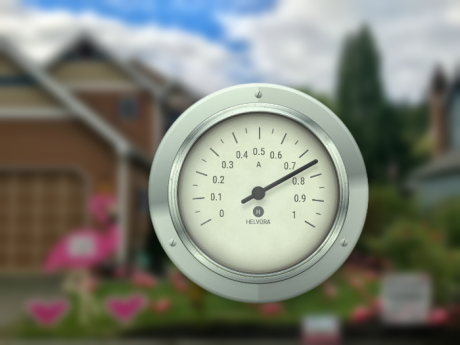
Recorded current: 0.75
